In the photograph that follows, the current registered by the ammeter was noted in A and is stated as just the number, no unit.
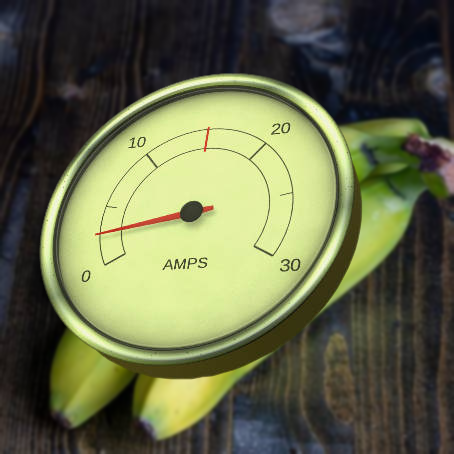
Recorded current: 2.5
